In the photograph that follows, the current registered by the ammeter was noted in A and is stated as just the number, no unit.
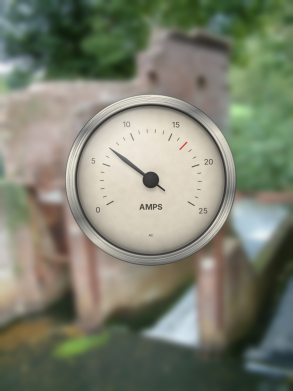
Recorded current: 7
